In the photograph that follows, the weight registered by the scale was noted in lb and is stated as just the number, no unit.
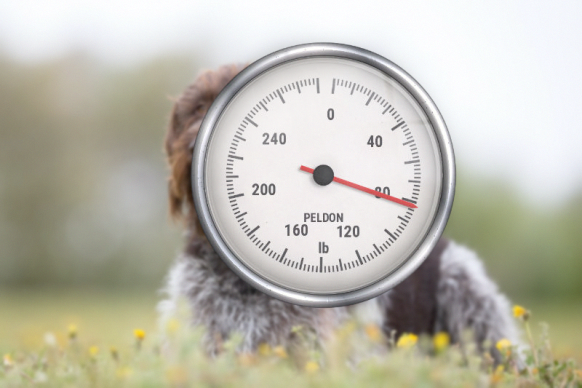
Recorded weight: 82
